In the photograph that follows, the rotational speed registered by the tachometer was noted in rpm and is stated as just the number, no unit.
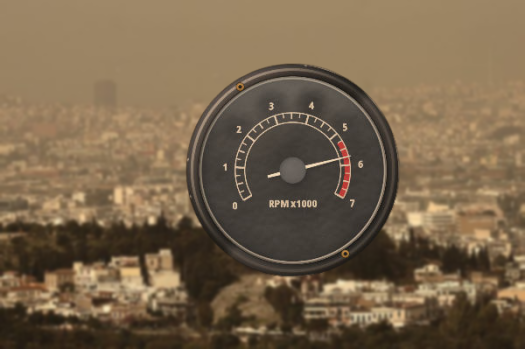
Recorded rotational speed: 5750
